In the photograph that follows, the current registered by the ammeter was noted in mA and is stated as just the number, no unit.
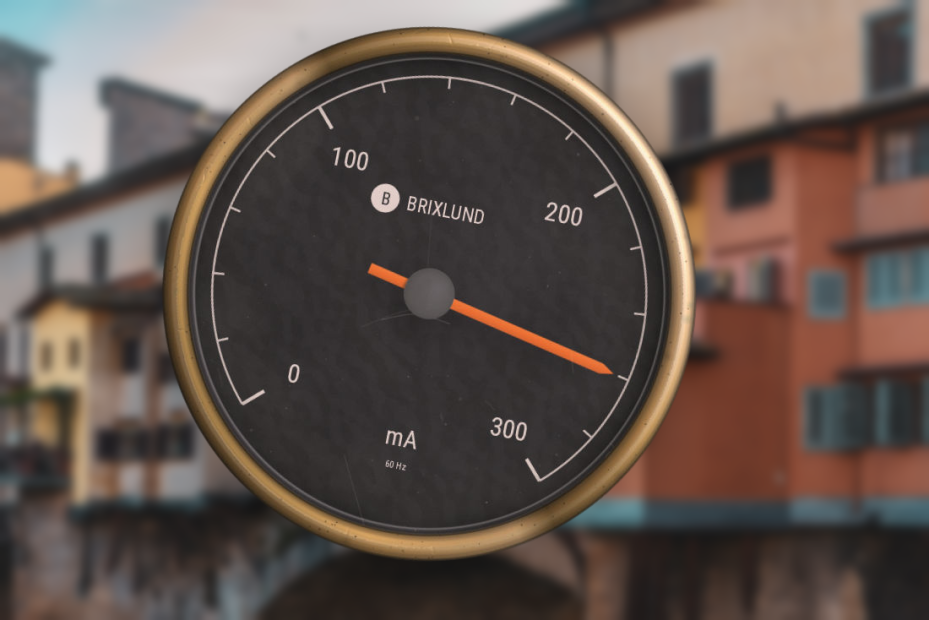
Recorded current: 260
